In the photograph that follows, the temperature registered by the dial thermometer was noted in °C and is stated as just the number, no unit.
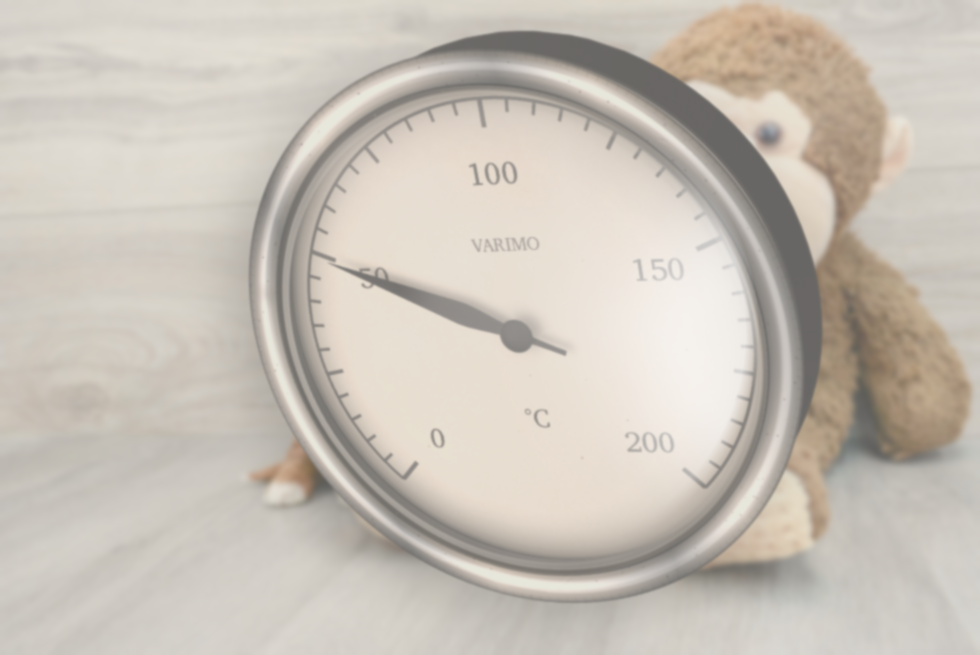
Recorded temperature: 50
